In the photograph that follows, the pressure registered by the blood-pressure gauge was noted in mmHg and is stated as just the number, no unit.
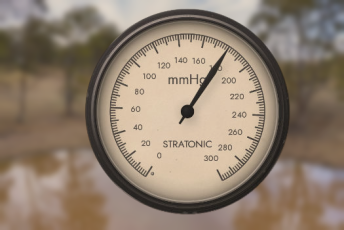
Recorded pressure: 180
